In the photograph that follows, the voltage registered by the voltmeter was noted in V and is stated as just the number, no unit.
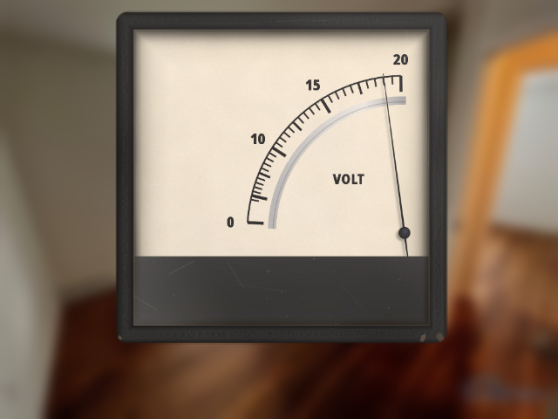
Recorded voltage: 19
